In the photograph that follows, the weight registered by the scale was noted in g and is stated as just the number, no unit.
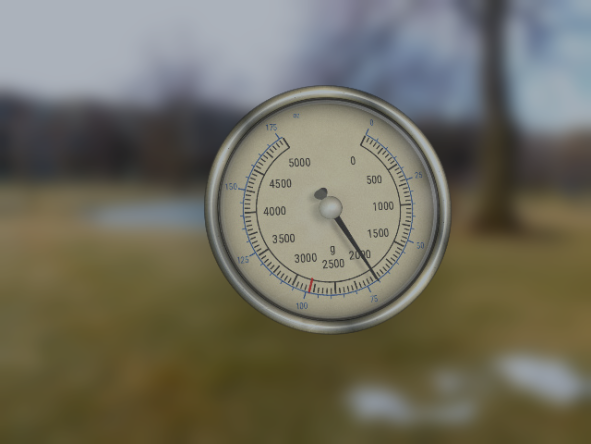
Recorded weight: 2000
